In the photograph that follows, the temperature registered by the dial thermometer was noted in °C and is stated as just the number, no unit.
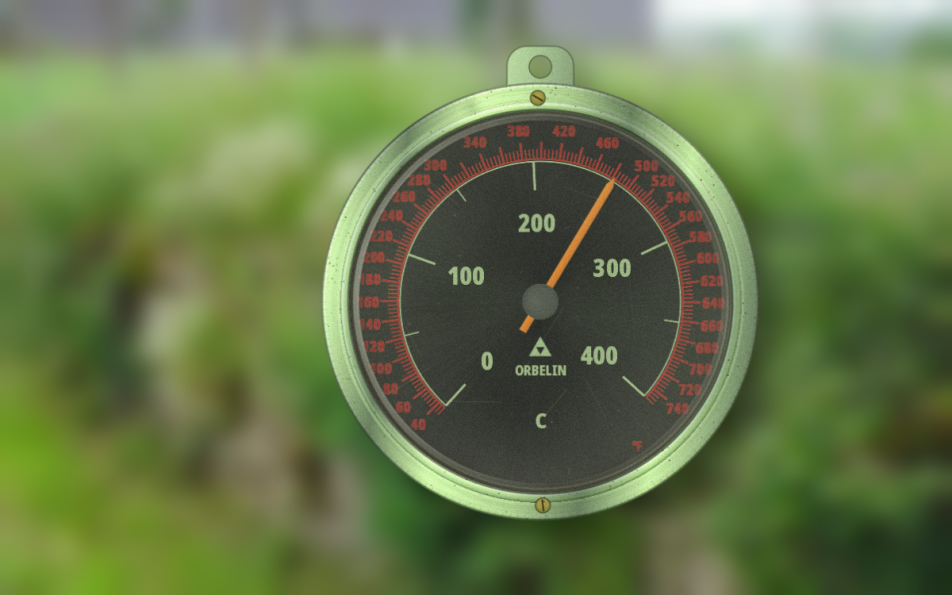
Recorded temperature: 250
